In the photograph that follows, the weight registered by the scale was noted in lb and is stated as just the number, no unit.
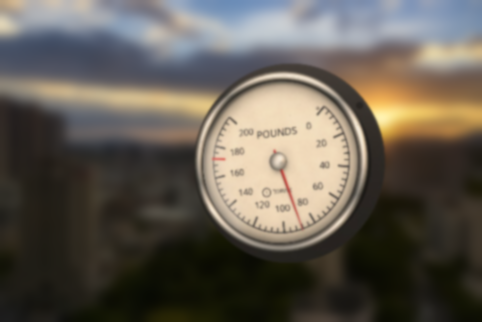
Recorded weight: 88
